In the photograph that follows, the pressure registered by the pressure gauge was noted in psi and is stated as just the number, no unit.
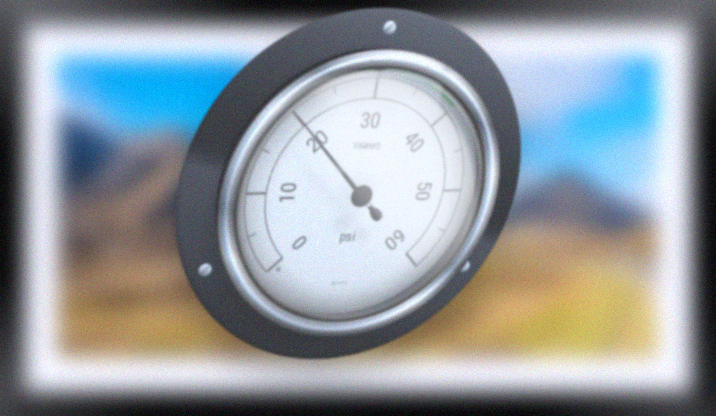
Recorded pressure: 20
